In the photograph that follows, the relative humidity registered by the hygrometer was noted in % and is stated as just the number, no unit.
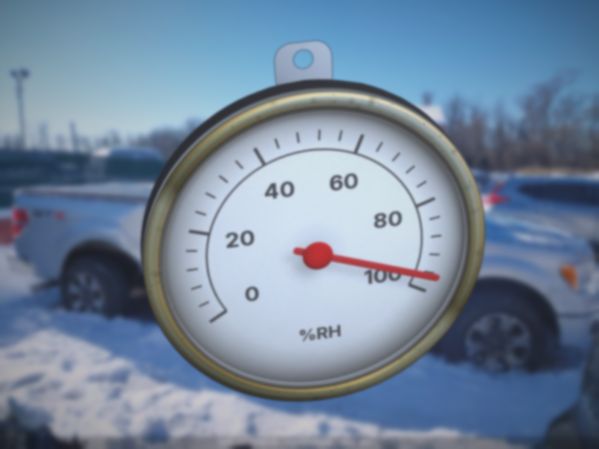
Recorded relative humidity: 96
